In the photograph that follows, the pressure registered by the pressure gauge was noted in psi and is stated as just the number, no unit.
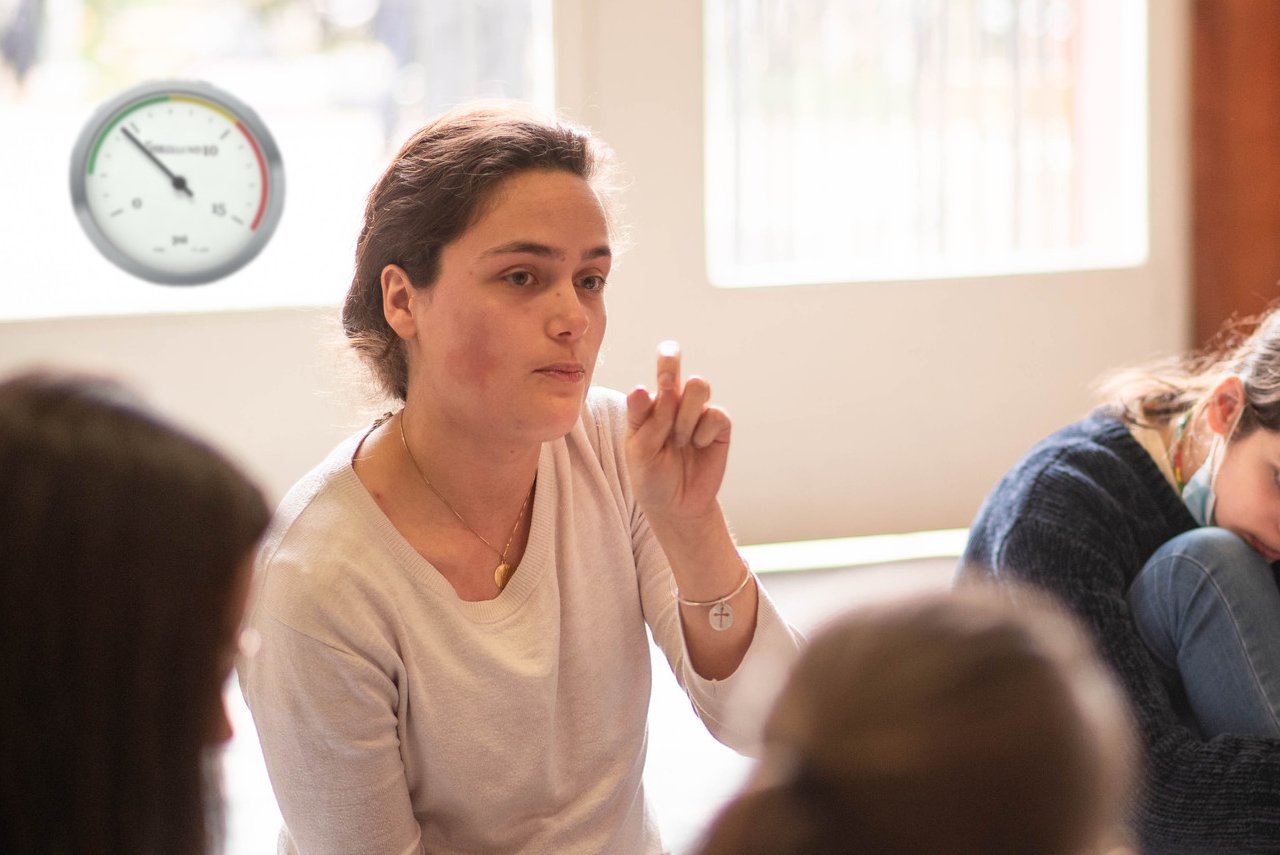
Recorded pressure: 4.5
